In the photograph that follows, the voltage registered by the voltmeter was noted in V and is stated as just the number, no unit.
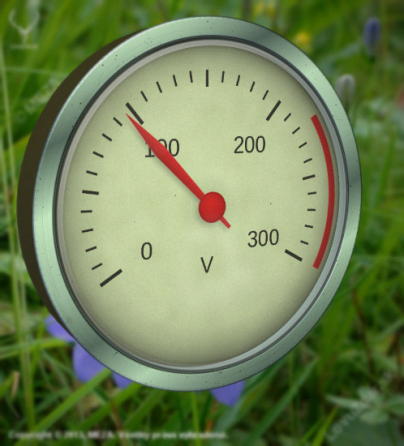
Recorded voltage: 95
